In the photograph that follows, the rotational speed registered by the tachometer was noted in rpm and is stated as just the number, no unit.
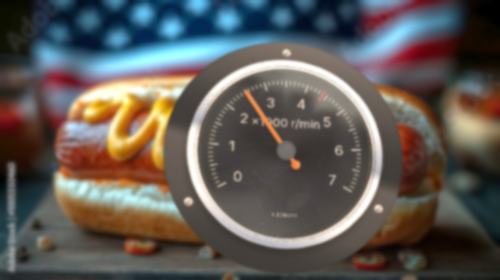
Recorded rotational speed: 2500
